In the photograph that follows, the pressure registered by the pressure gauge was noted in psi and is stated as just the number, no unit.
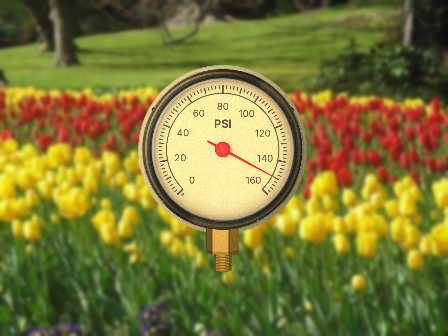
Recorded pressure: 150
